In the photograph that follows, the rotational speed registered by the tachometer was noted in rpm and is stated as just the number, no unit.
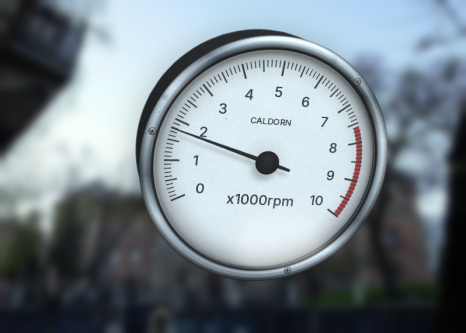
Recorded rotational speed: 1800
